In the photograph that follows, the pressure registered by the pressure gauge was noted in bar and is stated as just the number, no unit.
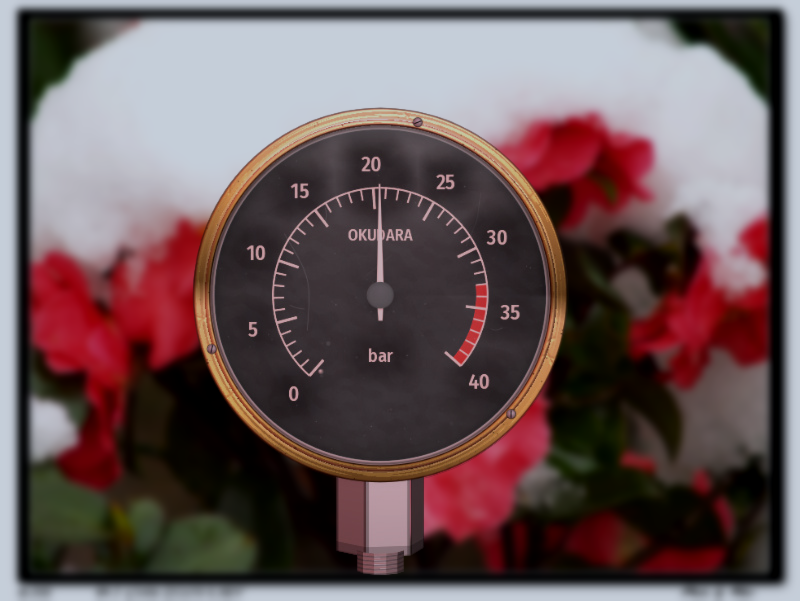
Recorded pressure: 20.5
